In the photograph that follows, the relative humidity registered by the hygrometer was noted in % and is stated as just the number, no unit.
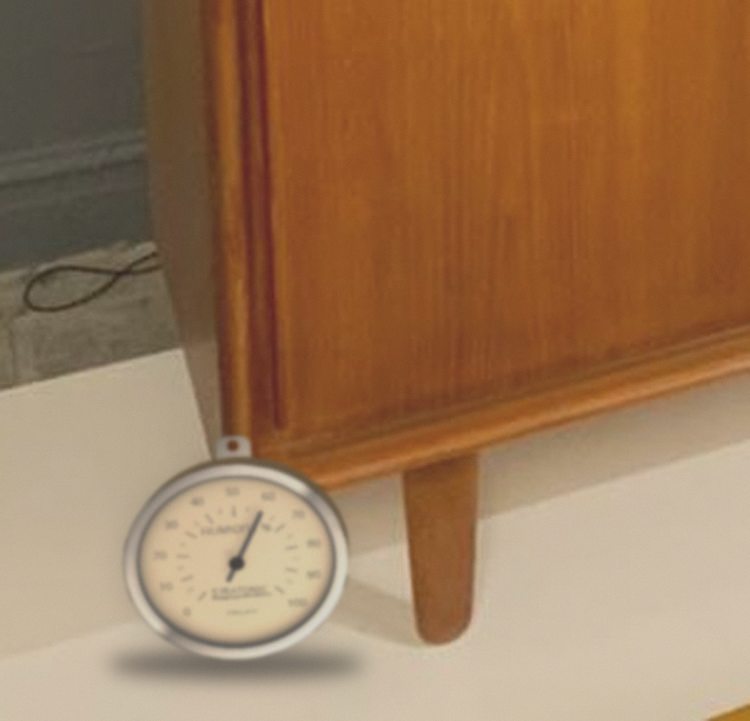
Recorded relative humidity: 60
